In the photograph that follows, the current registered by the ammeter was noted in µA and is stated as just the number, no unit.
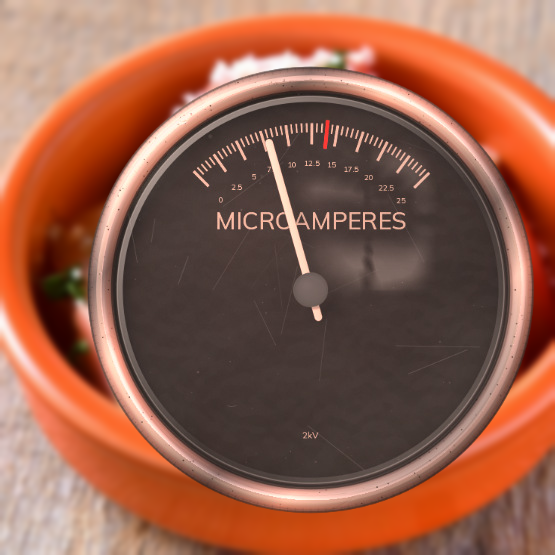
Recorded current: 8
